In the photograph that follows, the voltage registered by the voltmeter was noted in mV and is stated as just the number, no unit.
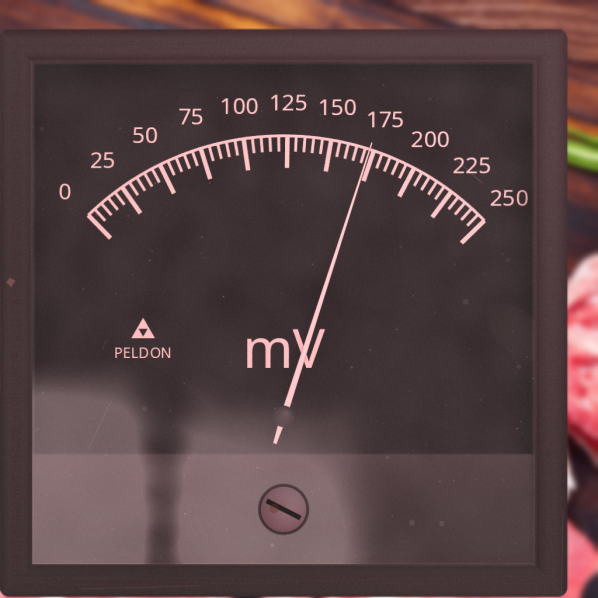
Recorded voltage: 172.5
